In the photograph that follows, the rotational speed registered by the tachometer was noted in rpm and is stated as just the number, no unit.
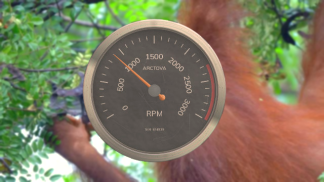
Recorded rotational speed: 900
